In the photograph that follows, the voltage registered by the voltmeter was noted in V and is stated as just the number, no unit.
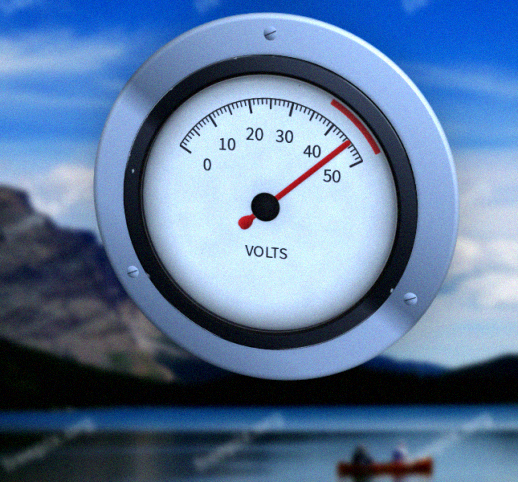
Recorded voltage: 45
